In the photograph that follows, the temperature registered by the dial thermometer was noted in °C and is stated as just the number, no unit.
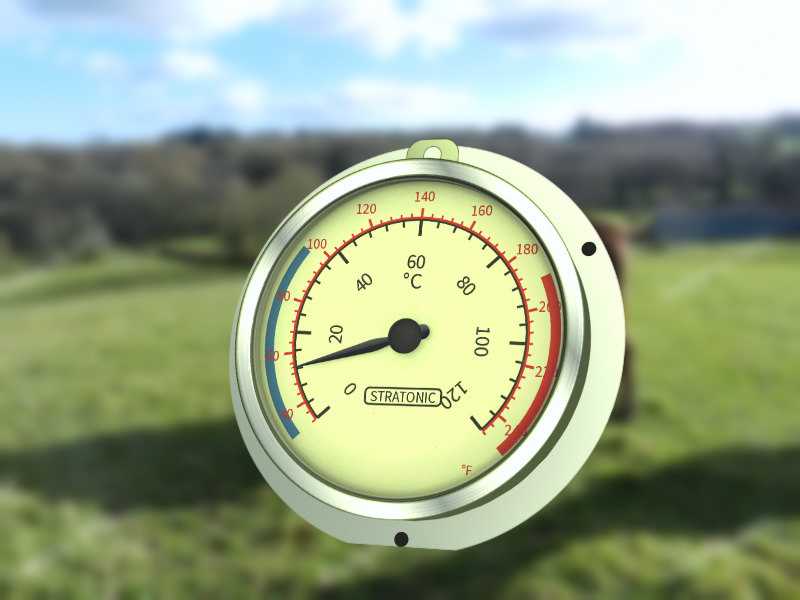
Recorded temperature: 12
